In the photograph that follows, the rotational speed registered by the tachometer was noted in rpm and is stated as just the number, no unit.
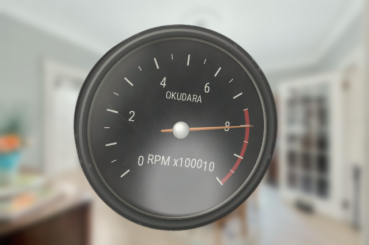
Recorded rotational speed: 8000
